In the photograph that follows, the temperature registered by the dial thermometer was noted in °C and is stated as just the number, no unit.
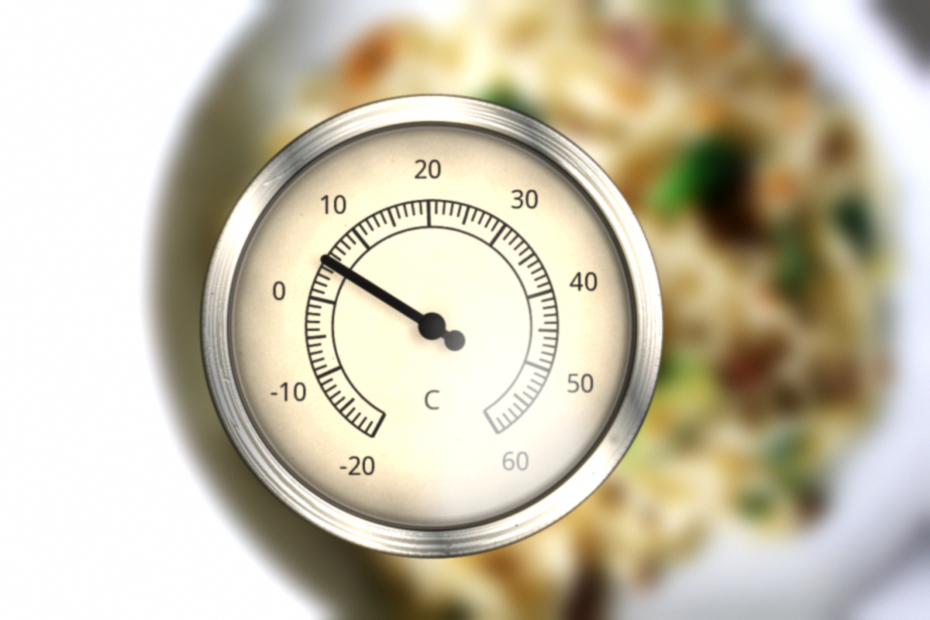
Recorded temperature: 5
